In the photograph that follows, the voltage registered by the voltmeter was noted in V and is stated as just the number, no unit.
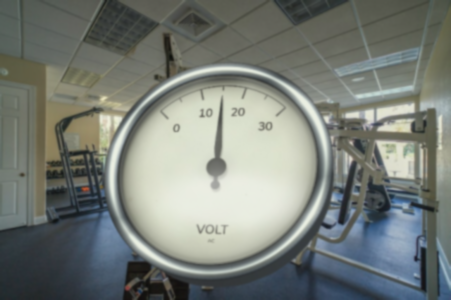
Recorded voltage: 15
